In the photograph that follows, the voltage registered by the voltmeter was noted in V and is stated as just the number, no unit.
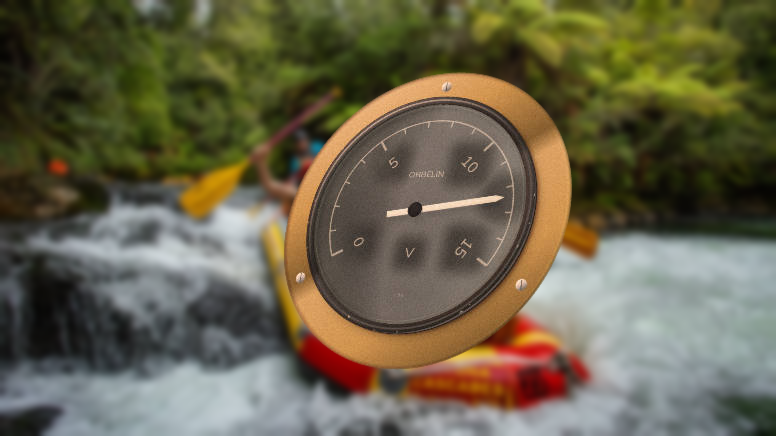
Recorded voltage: 12.5
